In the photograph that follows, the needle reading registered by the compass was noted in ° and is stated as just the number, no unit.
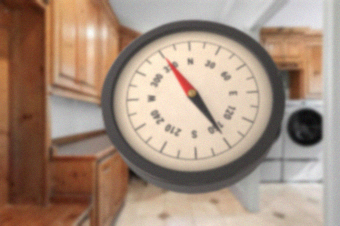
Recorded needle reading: 330
